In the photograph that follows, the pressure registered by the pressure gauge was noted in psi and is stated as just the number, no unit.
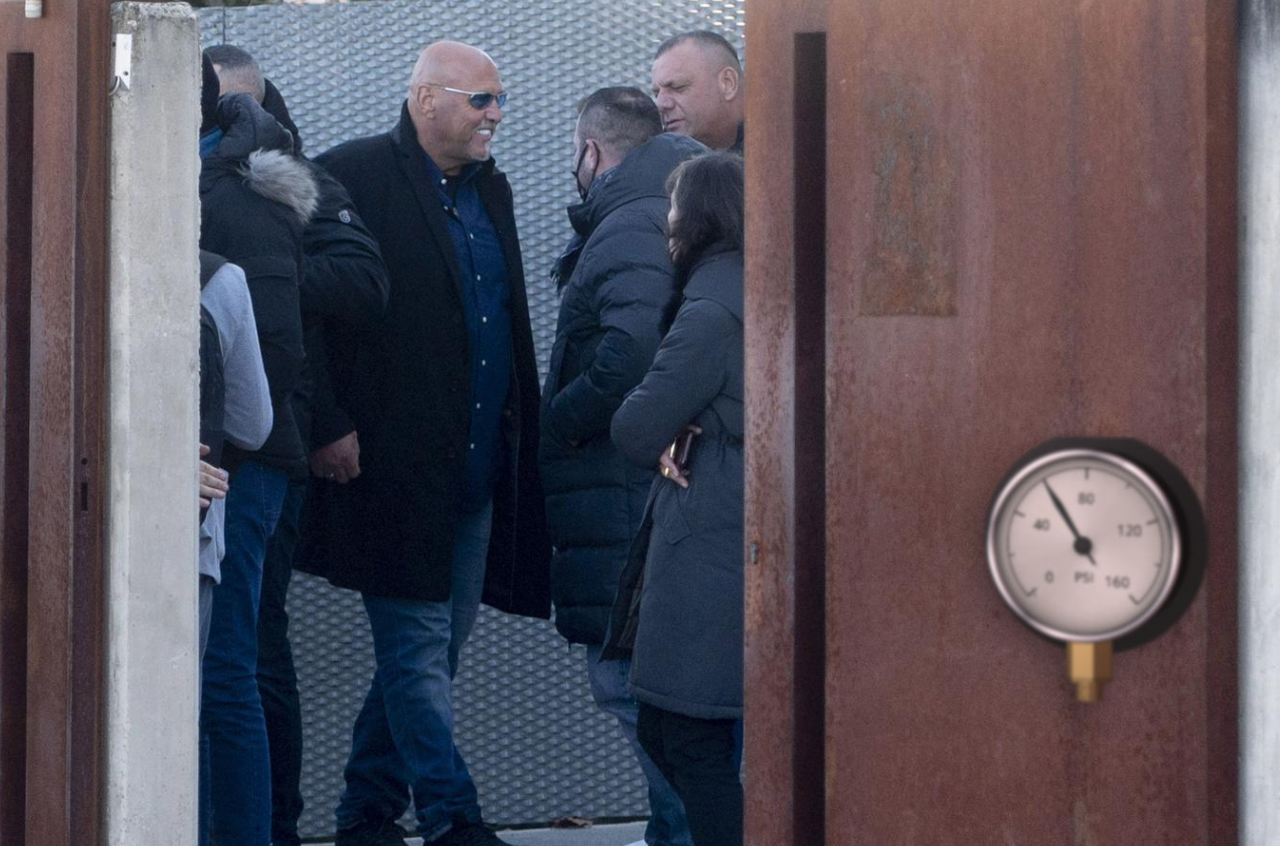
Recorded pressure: 60
